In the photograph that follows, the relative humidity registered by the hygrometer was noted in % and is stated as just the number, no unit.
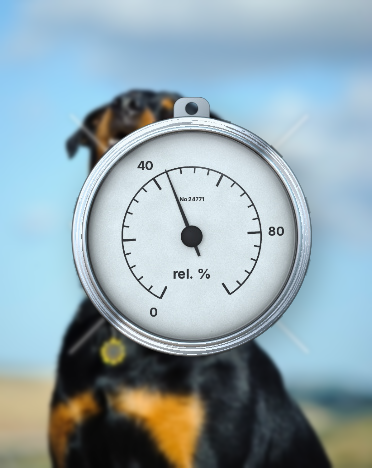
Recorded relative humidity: 44
